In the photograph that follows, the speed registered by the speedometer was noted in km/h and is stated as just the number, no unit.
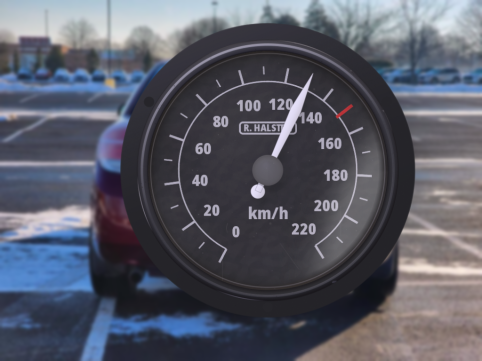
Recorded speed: 130
